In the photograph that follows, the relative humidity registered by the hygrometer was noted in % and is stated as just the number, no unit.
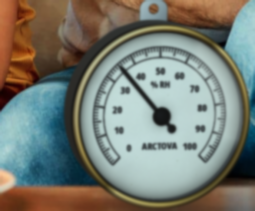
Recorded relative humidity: 35
